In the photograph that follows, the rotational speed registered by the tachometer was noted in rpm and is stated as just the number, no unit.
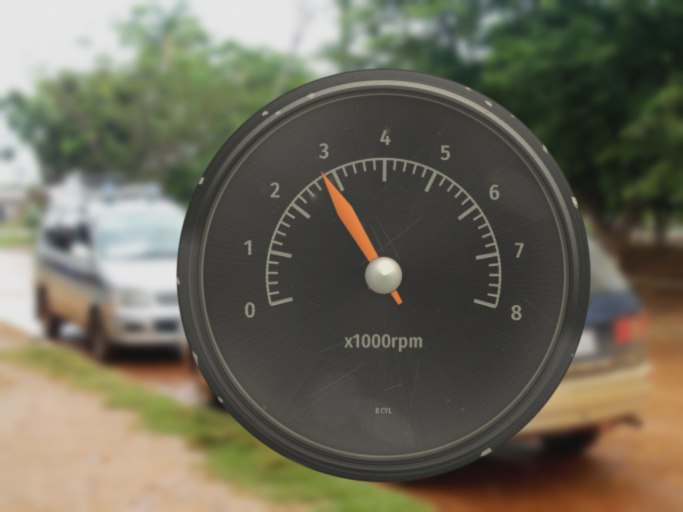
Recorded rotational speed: 2800
